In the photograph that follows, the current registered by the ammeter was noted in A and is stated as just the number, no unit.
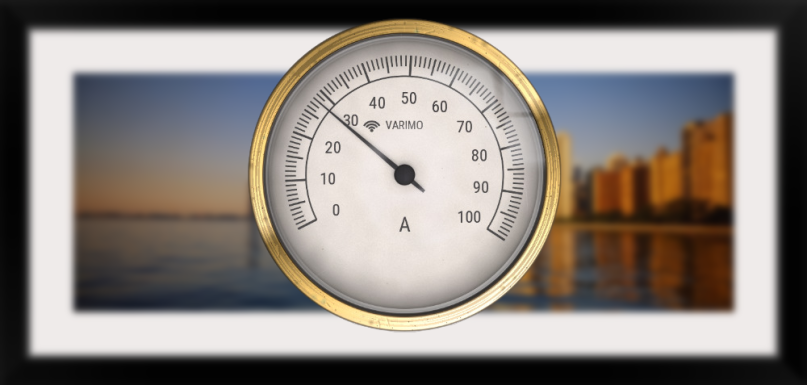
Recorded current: 28
